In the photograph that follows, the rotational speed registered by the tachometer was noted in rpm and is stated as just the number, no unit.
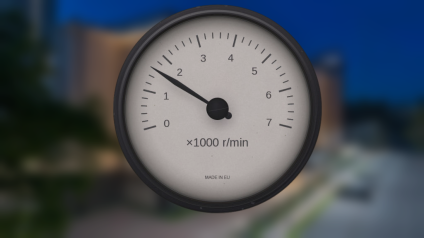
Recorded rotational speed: 1600
